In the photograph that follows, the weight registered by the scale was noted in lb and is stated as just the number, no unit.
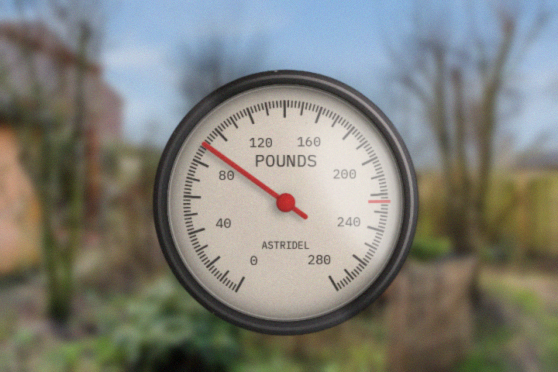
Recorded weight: 90
